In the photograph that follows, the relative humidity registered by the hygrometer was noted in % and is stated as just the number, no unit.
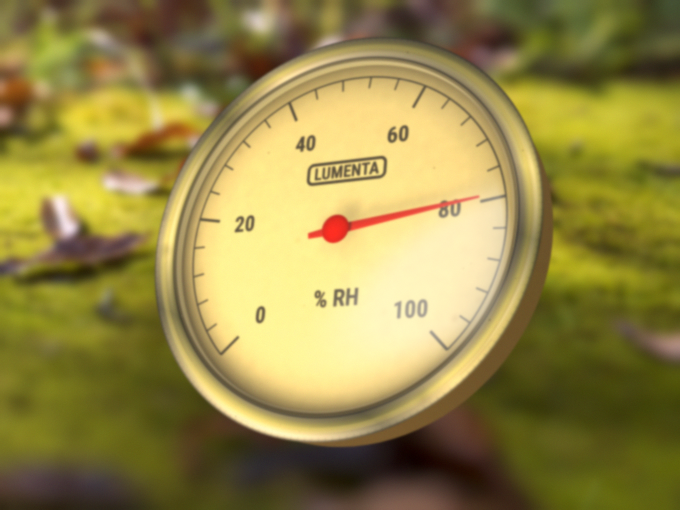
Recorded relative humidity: 80
